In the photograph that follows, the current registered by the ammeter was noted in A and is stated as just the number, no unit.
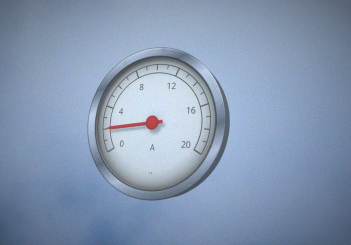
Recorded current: 2
